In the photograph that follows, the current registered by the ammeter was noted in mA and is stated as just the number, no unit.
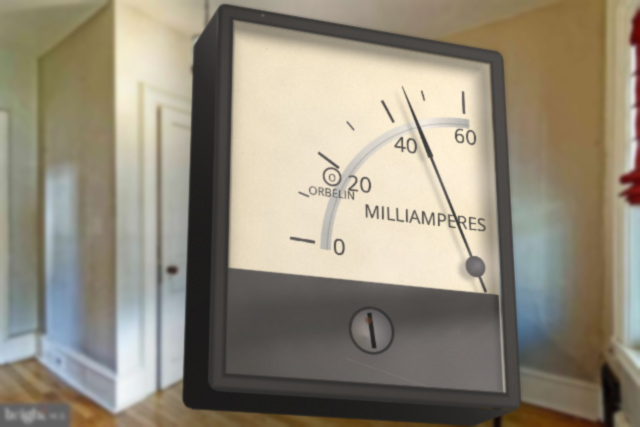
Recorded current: 45
